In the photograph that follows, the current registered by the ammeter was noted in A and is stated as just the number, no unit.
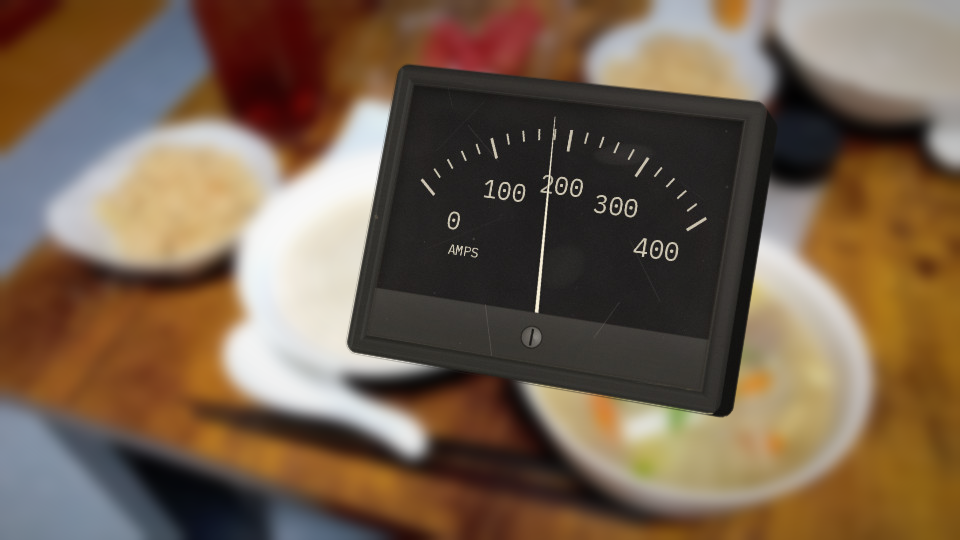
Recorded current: 180
